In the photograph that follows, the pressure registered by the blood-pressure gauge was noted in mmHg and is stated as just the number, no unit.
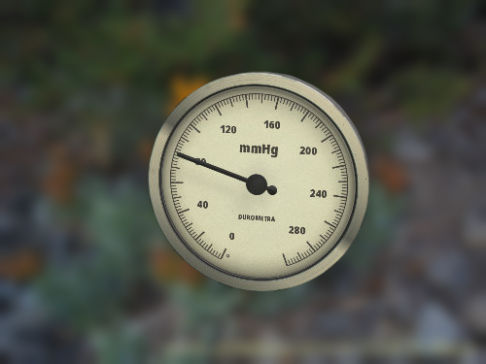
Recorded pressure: 80
